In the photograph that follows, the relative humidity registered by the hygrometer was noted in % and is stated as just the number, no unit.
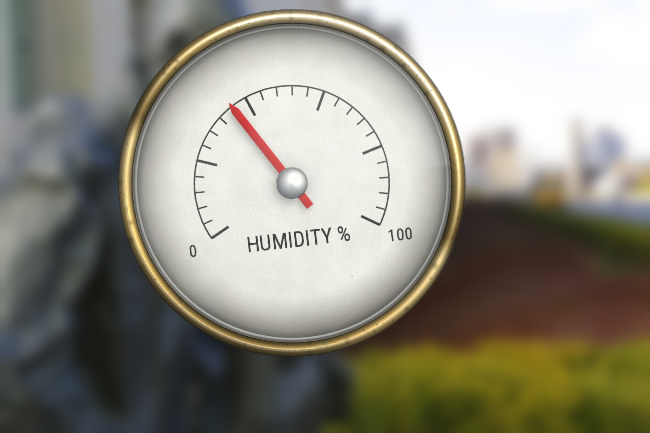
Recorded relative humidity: 36
